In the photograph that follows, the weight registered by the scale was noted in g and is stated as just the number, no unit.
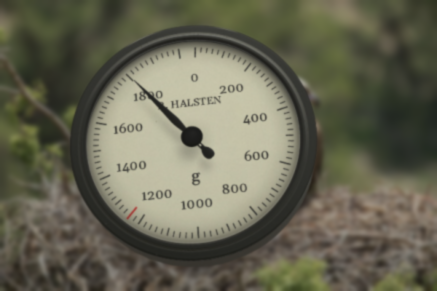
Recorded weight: 1800
